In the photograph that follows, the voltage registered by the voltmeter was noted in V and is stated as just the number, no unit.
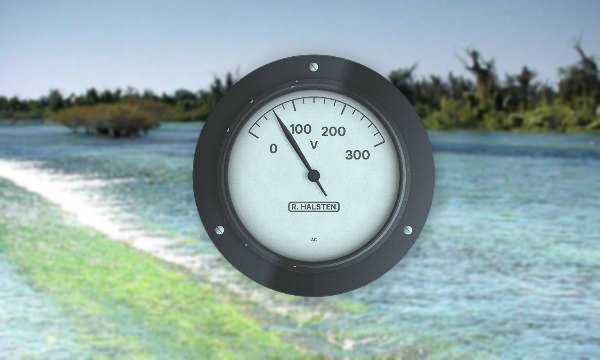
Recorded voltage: 60
